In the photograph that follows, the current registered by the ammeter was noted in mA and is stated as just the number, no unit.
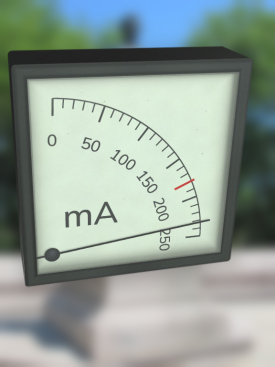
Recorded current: 230
